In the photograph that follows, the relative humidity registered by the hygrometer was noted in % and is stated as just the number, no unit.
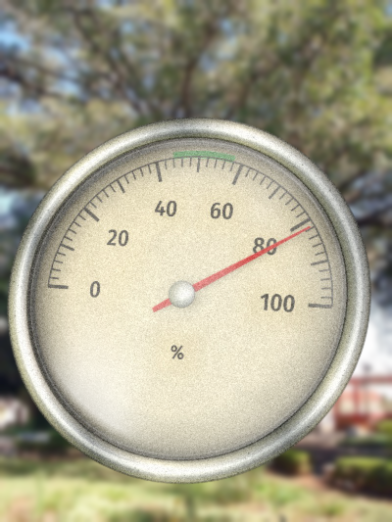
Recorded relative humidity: 82
